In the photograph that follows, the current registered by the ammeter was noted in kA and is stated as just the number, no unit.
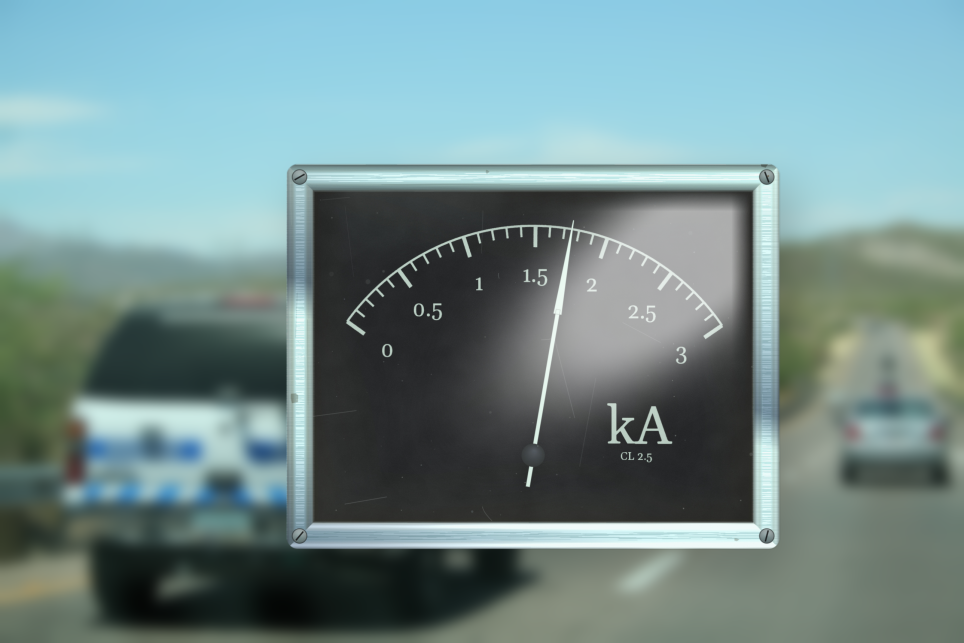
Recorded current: 1.75
